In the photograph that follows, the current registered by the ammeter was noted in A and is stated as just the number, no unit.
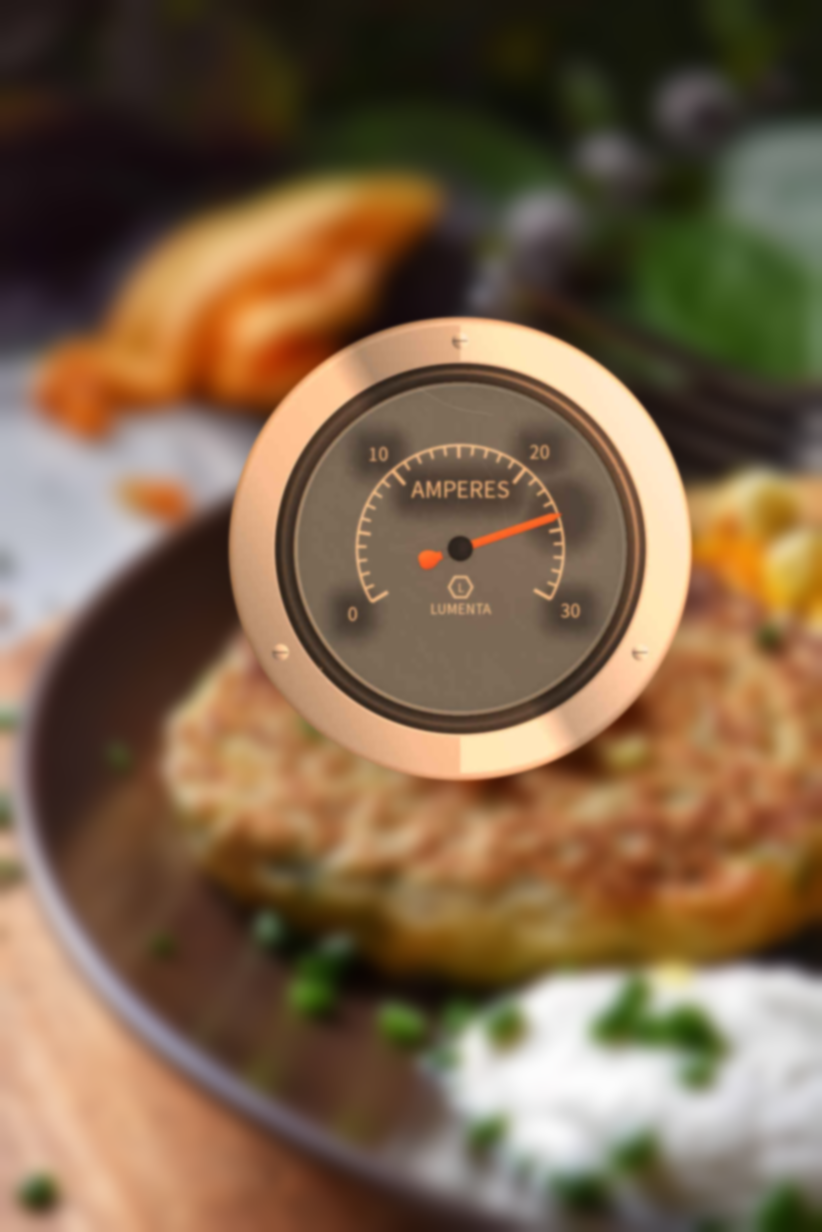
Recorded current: 24
